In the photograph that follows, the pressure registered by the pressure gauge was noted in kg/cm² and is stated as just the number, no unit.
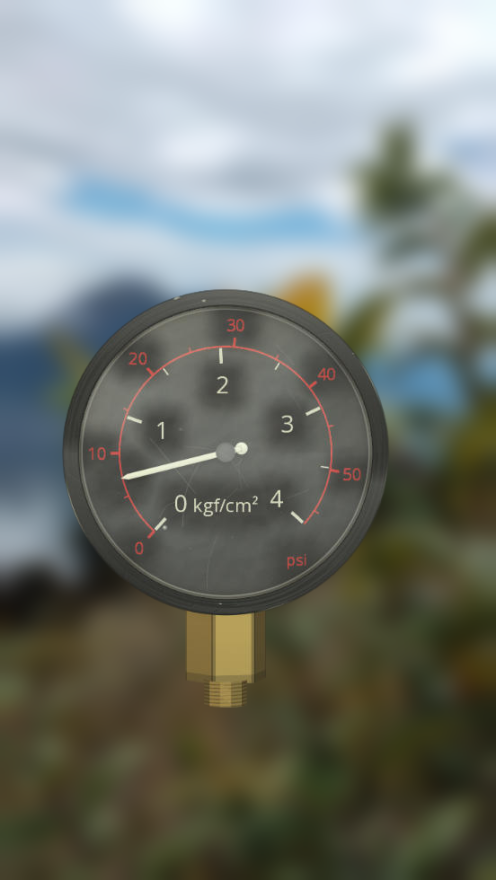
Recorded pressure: 0.5
